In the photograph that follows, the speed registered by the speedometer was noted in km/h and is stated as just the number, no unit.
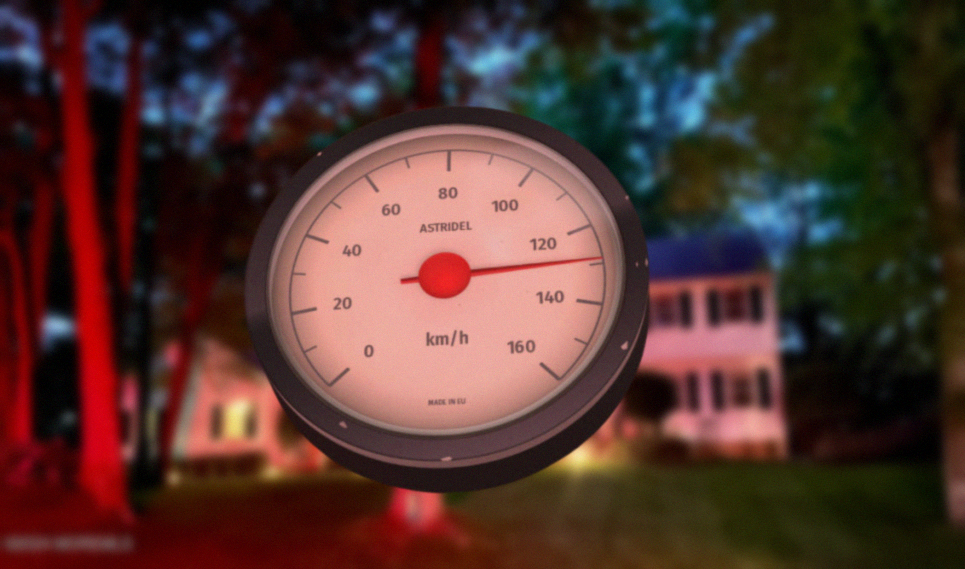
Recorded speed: 130
